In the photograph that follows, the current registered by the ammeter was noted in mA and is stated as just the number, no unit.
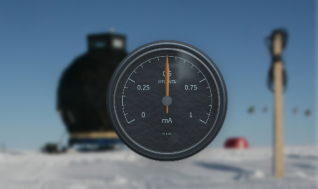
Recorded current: 0.5
